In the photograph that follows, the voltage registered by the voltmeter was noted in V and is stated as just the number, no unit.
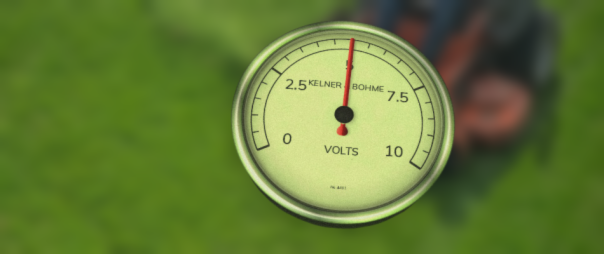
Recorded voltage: 5
